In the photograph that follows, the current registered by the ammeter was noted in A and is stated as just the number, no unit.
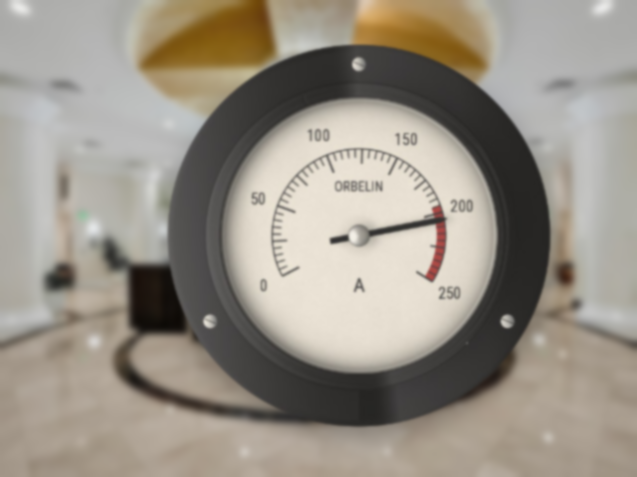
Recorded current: 205
